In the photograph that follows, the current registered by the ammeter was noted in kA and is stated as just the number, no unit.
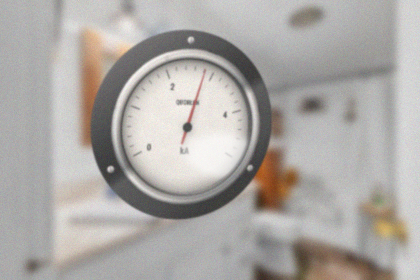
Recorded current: 2.8
